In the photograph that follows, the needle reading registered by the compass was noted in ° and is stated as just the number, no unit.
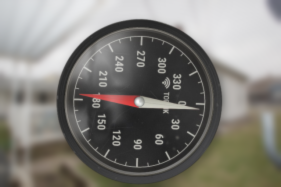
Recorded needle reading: 185
